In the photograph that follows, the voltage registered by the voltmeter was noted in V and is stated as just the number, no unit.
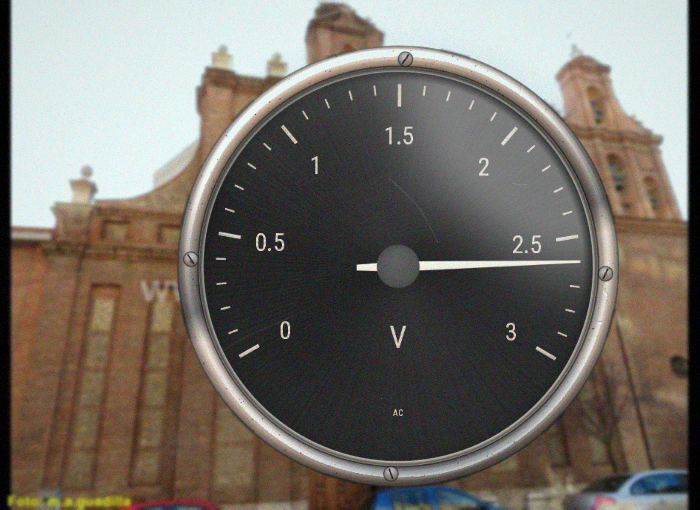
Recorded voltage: 2.6
